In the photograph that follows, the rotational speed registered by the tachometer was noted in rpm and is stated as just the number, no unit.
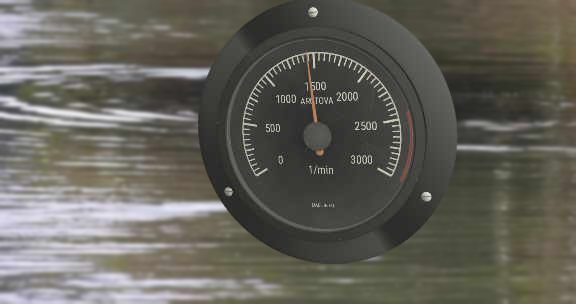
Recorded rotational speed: 1450
